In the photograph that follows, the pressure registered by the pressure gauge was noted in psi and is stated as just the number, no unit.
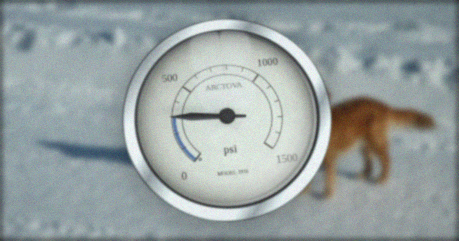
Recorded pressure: 300
